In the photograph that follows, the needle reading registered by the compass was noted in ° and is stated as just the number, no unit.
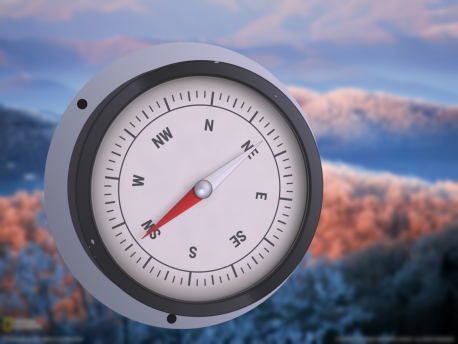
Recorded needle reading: 225
